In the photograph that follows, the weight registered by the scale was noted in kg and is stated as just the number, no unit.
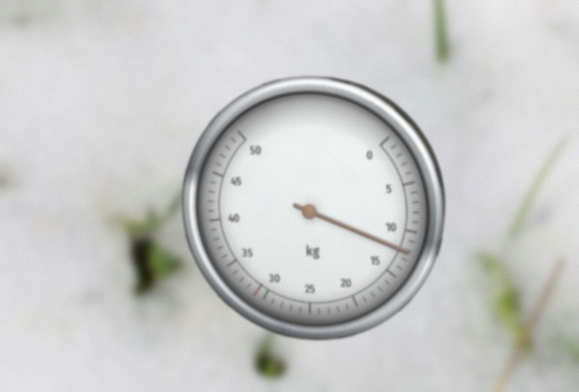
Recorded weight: 12
